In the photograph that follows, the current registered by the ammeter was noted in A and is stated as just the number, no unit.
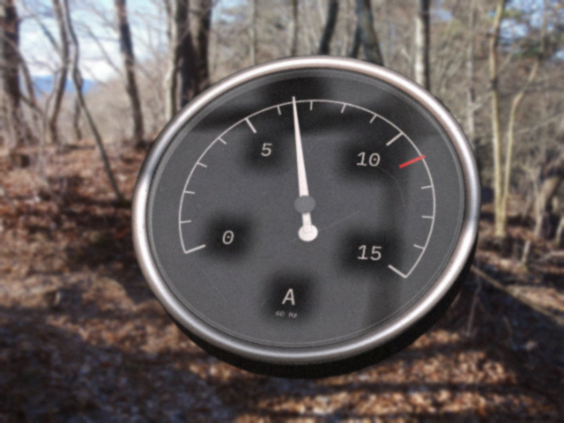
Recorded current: 6.5
